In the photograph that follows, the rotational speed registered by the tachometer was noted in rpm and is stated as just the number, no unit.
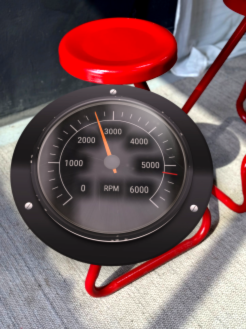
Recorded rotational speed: 2600
